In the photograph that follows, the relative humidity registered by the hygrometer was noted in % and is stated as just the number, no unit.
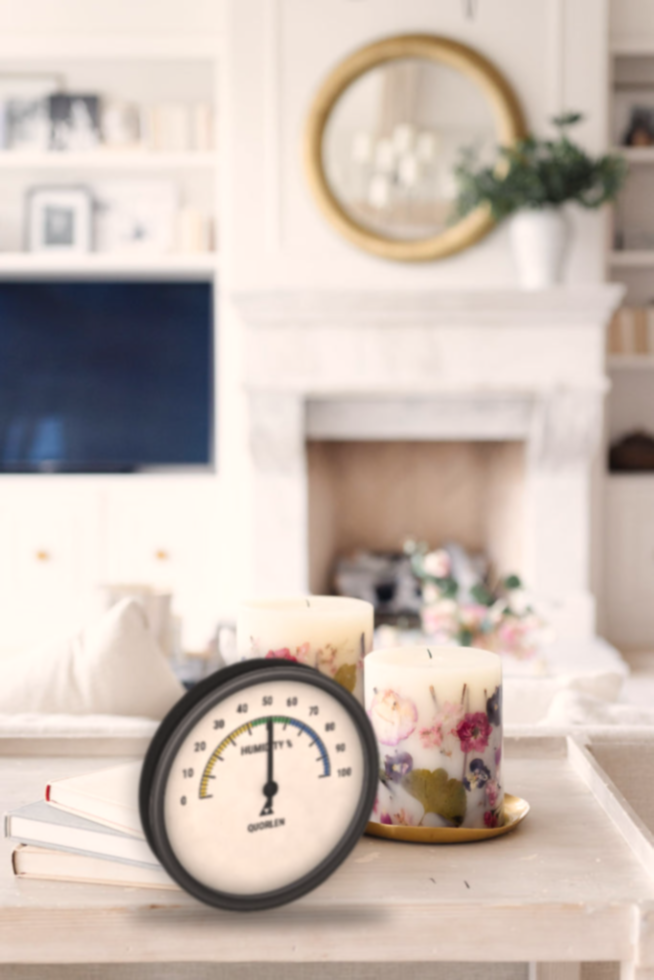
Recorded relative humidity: 50
